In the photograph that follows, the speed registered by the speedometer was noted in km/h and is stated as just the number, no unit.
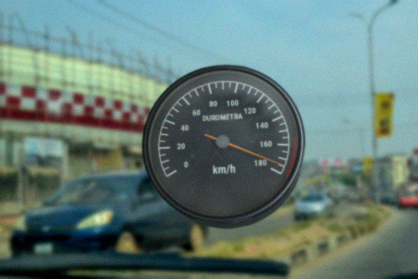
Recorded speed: 175
